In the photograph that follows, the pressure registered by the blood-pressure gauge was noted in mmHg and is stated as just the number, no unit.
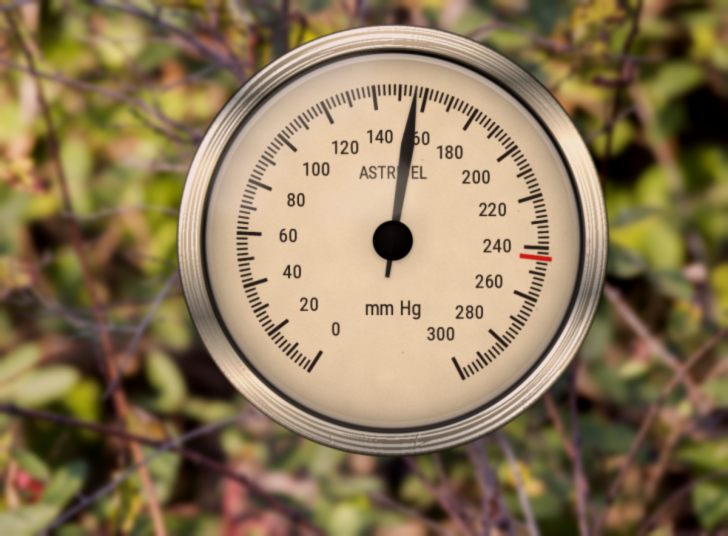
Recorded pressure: 156
